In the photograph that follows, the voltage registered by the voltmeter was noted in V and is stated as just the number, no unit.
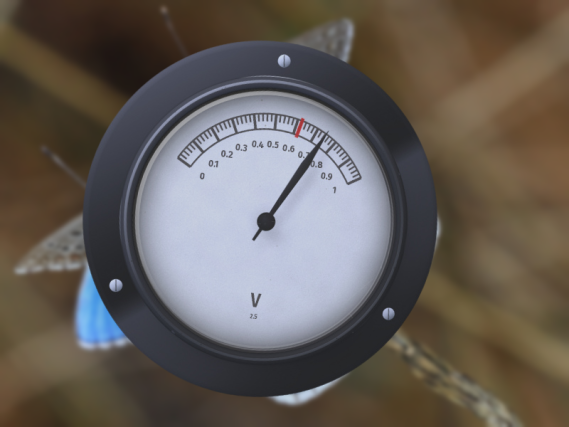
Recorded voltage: 0.74
